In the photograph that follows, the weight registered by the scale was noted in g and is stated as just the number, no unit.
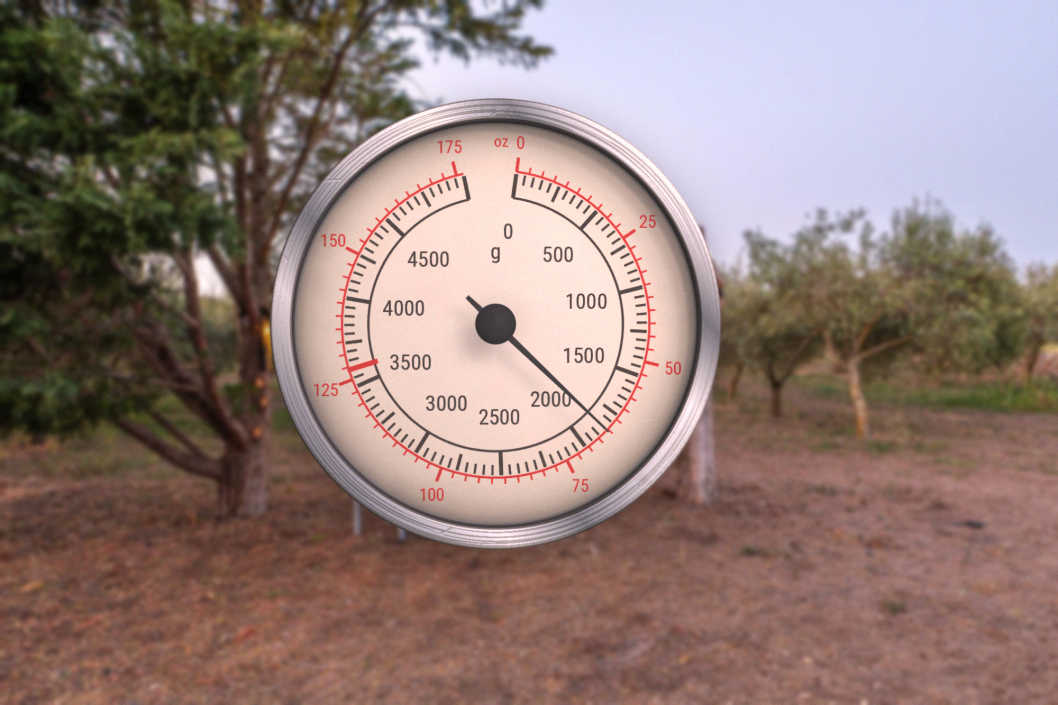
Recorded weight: 1850
